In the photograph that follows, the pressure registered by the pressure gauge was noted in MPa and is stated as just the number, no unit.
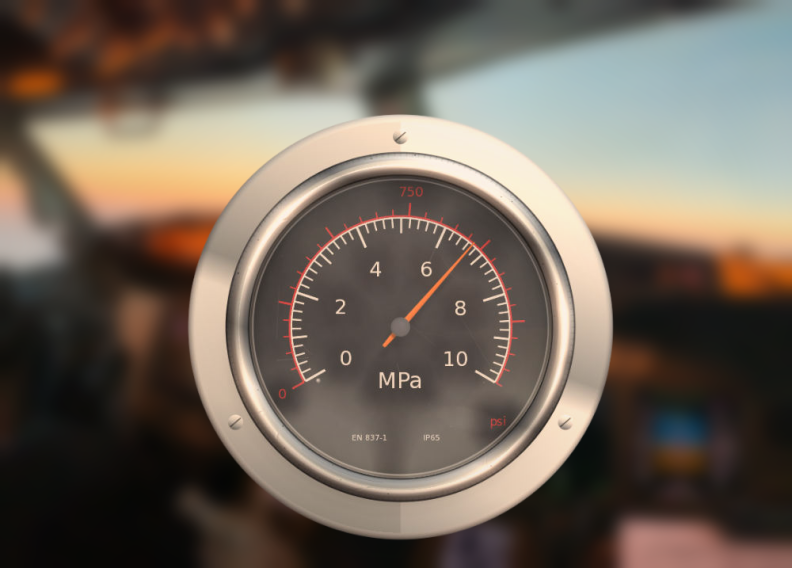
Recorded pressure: 6.7
